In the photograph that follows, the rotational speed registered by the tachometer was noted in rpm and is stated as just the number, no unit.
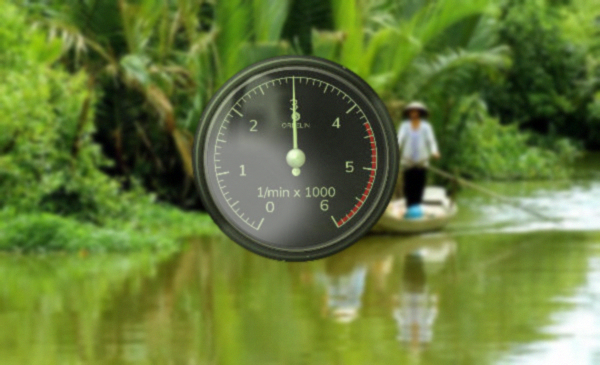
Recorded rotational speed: 3000
